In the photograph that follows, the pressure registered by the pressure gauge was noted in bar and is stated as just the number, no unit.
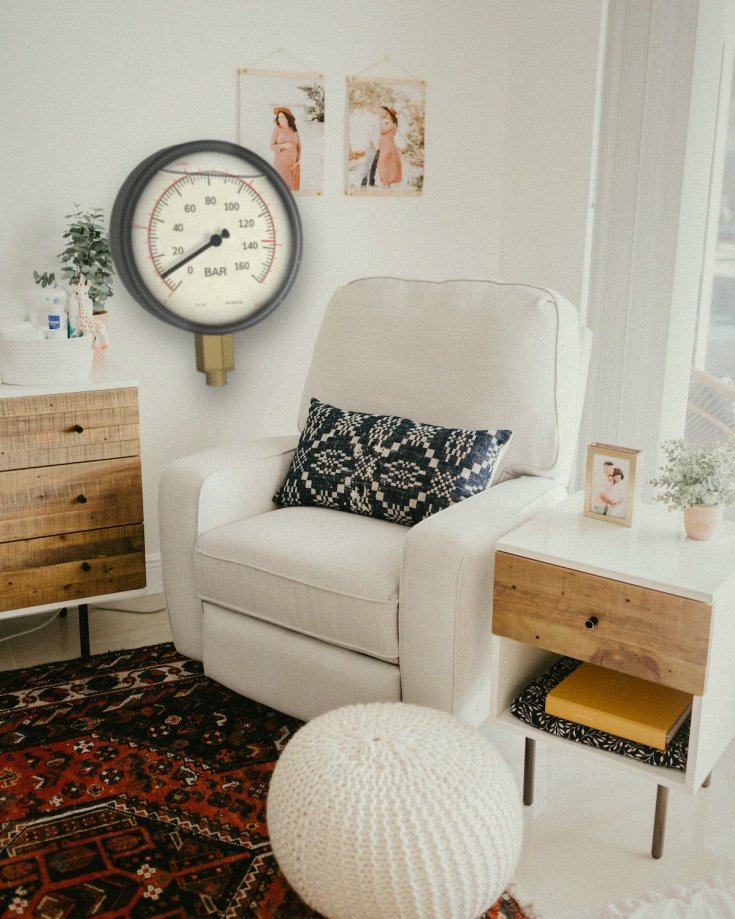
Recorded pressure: 10
